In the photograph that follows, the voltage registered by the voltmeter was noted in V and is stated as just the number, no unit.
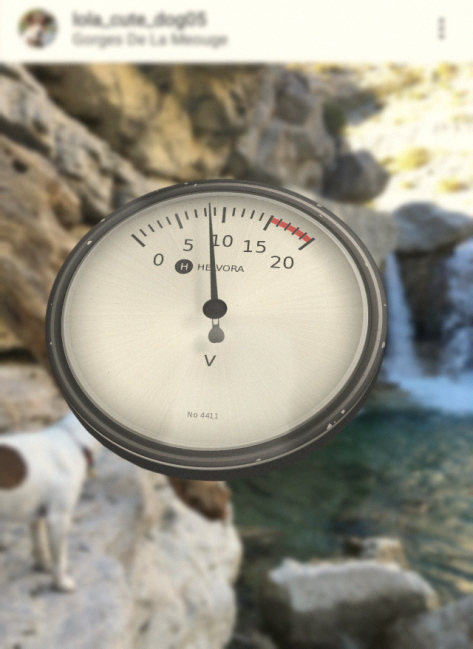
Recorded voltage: 8.5
